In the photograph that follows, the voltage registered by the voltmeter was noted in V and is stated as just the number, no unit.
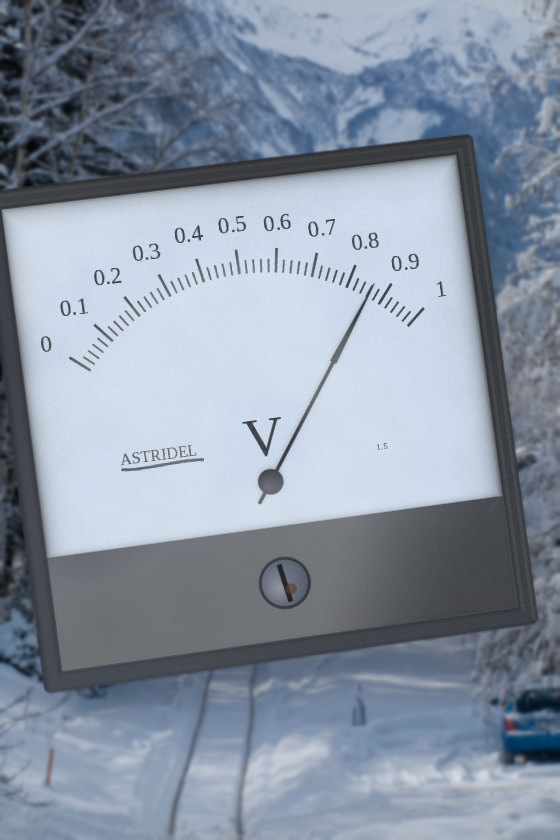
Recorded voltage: 0.86
